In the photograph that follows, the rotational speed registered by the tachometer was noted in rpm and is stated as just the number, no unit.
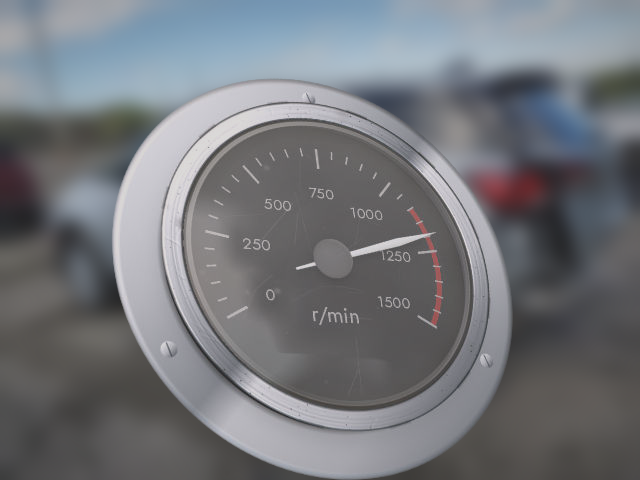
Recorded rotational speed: 1200
